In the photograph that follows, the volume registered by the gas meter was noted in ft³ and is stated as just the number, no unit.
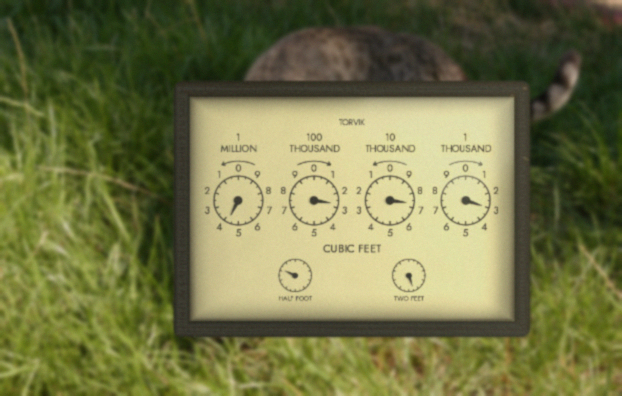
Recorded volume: 427300
